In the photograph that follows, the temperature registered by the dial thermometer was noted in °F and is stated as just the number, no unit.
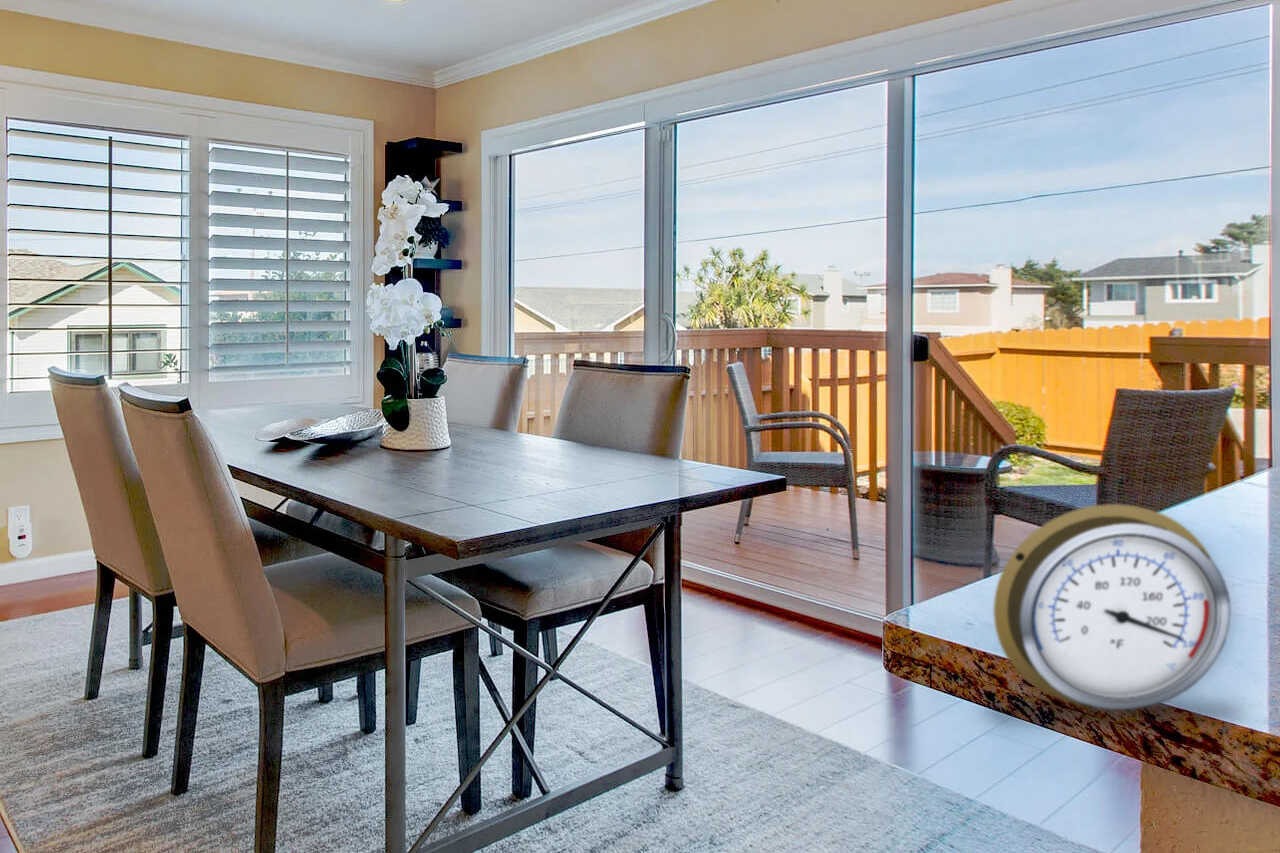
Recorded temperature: 210
